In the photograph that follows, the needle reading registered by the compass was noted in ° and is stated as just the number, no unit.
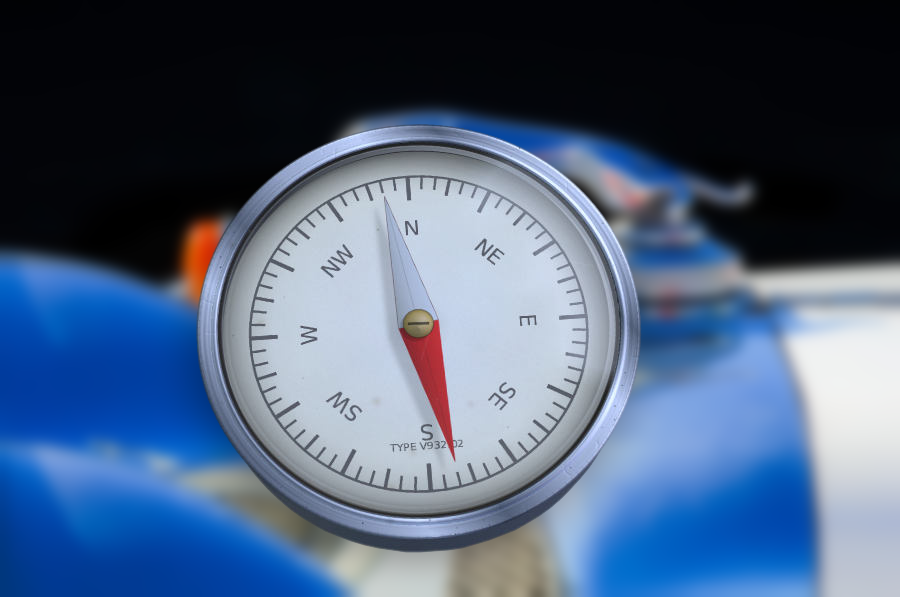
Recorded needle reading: 170
